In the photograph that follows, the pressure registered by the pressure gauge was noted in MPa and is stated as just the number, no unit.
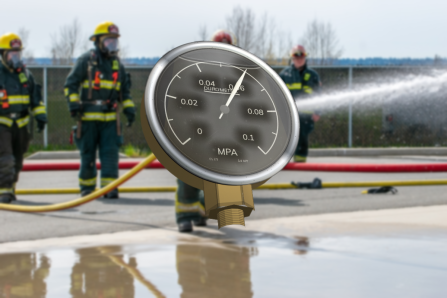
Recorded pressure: 0.06
